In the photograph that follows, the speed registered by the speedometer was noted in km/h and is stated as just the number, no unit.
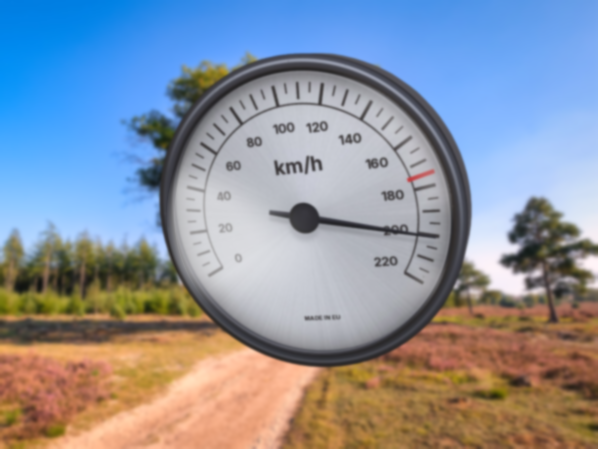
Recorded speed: 200
